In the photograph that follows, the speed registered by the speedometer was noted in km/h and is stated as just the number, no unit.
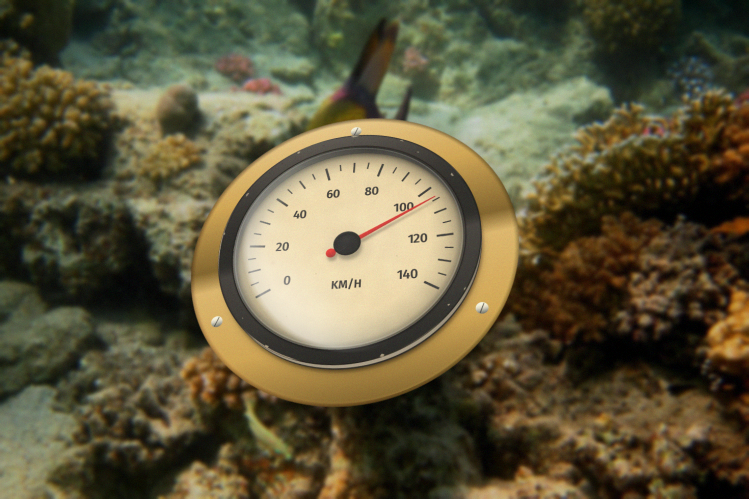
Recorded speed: 105
